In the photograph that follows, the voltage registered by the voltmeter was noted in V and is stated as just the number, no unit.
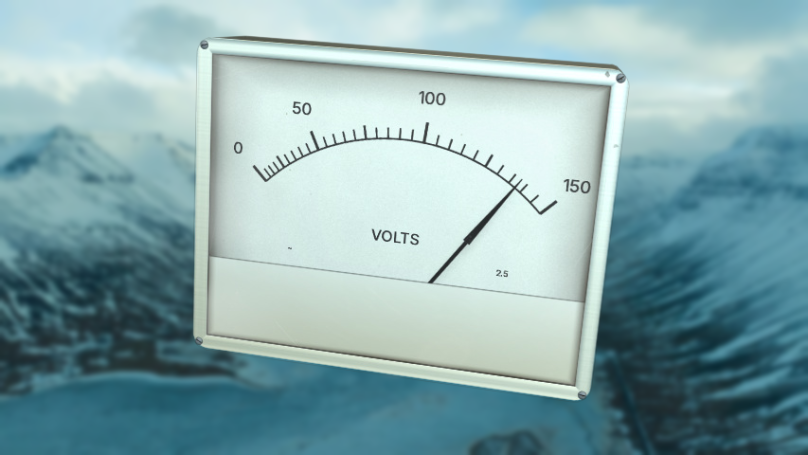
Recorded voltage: 137.5
